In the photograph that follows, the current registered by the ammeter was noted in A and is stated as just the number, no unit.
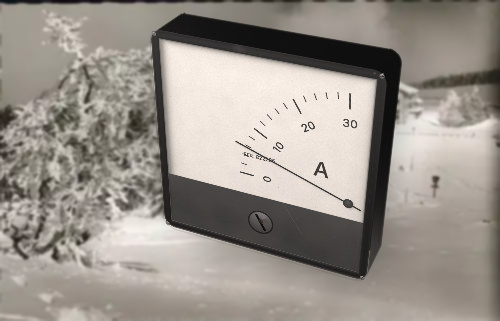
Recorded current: 6
